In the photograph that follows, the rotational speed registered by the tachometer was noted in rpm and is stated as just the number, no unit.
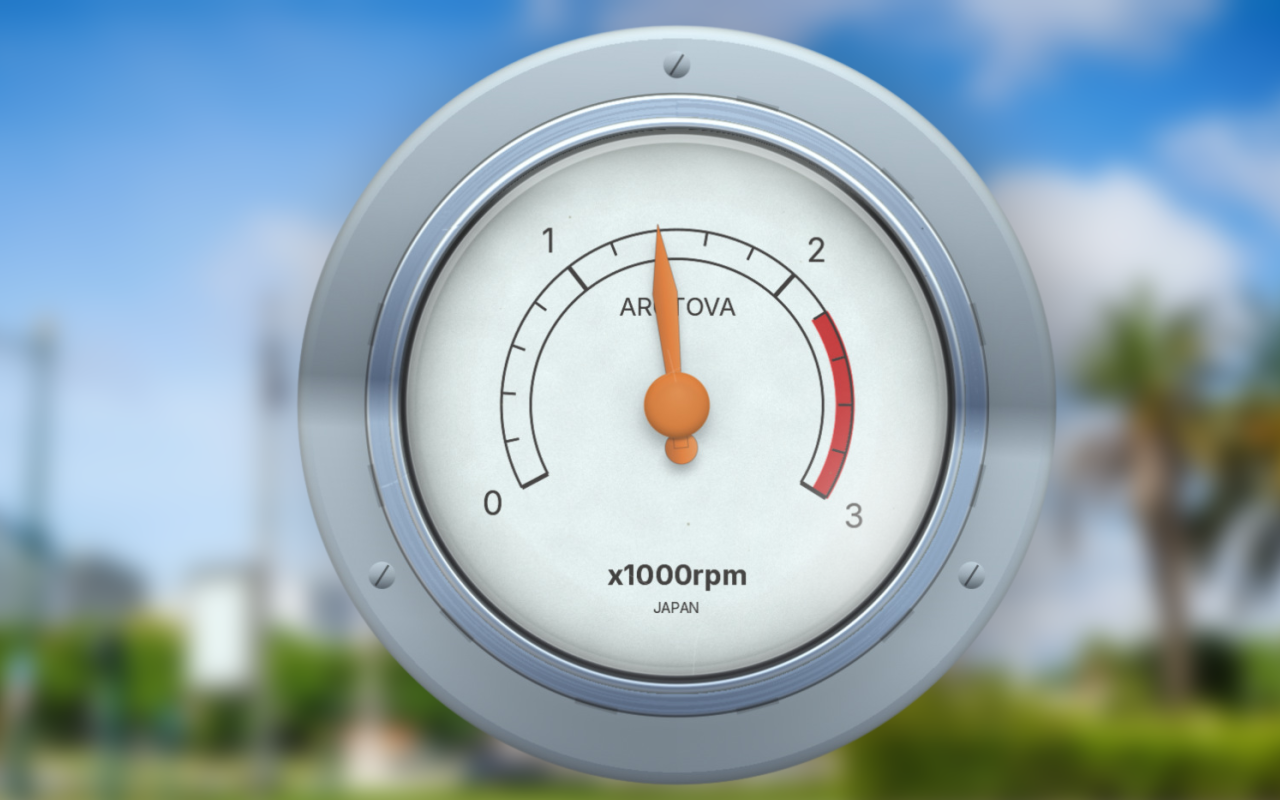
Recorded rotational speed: 1400
